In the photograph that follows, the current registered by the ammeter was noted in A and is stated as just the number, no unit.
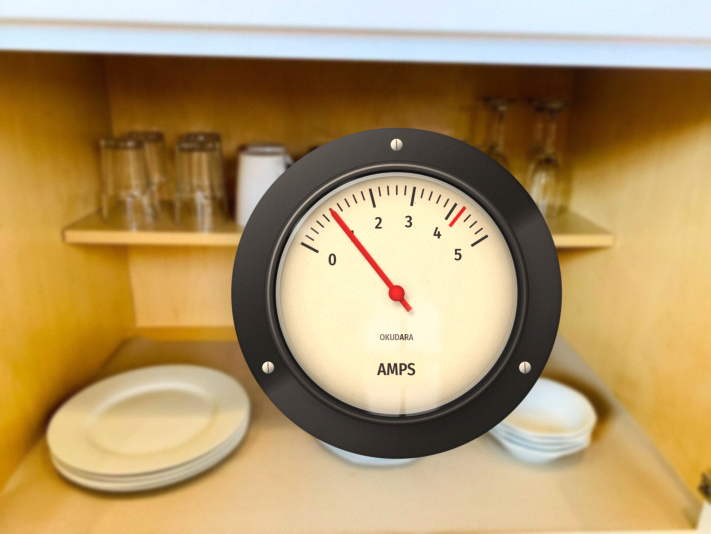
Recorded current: 1
